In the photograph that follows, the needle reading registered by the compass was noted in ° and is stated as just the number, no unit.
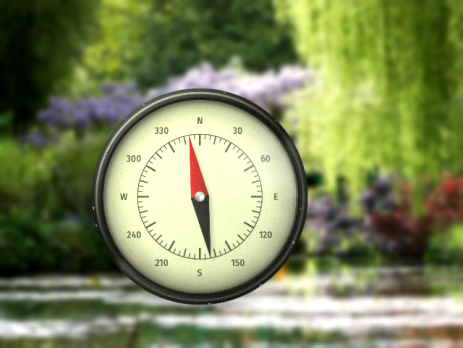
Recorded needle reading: 350
